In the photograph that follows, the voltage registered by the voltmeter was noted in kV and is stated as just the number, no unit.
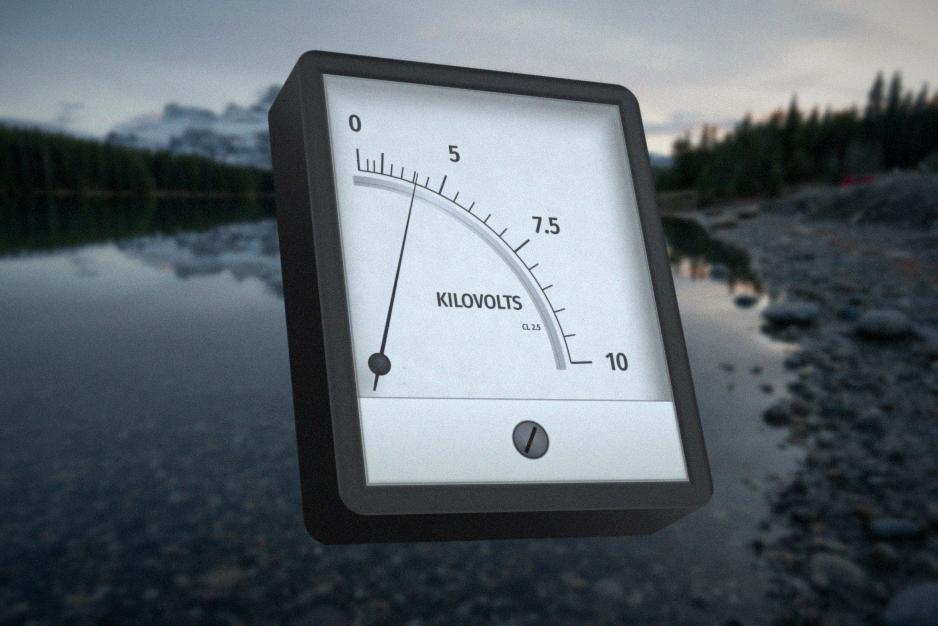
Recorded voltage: 4
